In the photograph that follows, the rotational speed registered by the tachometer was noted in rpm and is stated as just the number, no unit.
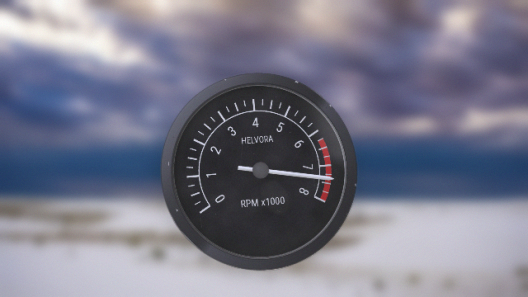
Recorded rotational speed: 7375
